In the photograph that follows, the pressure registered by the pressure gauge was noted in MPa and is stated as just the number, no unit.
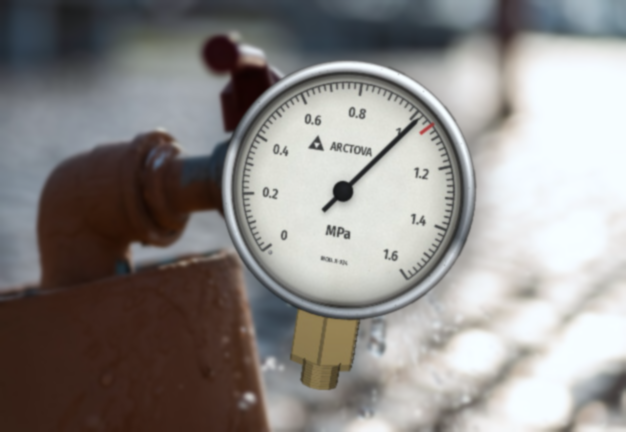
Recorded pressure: 1.02
